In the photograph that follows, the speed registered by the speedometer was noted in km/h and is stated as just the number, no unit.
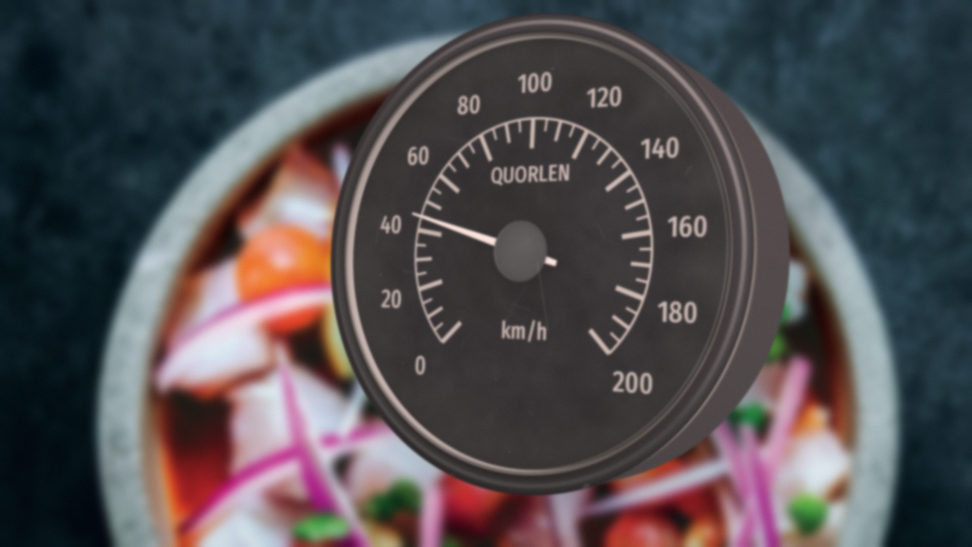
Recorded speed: 45
